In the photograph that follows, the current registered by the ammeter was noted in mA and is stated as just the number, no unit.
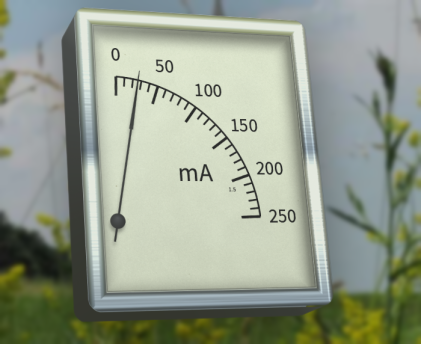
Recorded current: 25
